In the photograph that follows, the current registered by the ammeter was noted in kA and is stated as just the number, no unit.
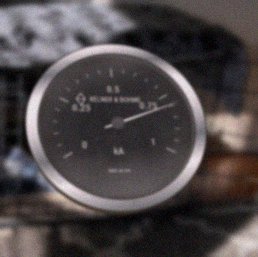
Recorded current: 0.8
